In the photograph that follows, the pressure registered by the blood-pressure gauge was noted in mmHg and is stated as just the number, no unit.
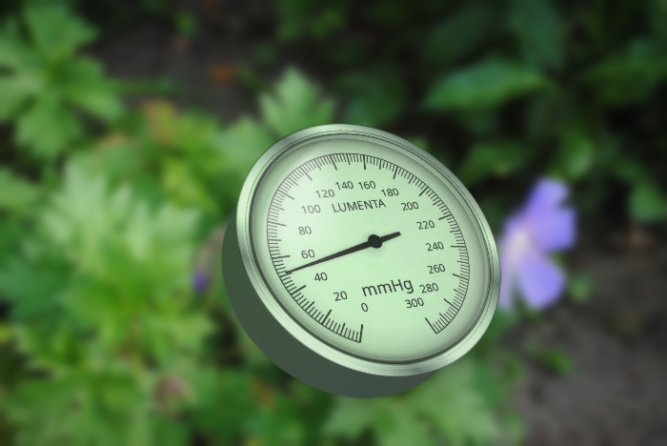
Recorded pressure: 50
